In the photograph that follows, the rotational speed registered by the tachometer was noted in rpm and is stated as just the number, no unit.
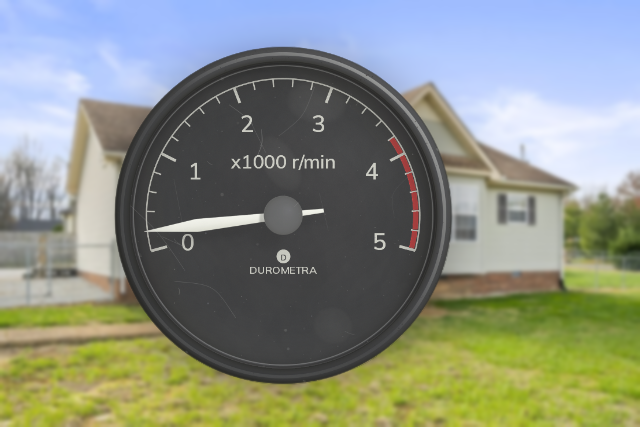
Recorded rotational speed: 200
